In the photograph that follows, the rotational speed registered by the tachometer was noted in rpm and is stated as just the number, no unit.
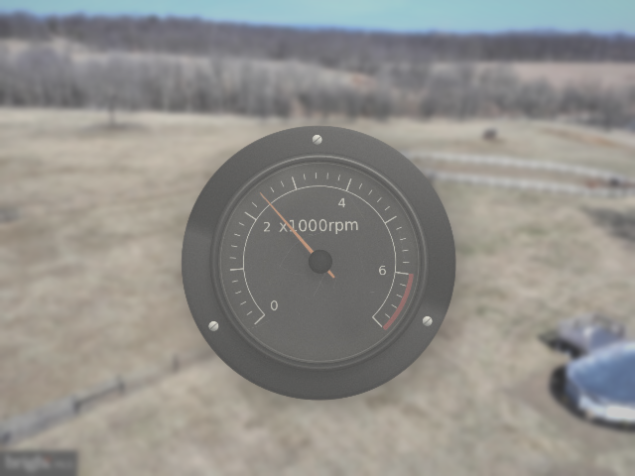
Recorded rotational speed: 2400
